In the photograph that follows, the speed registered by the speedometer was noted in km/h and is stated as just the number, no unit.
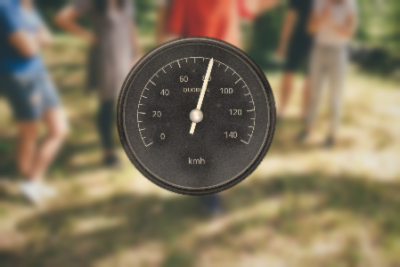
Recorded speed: 80
